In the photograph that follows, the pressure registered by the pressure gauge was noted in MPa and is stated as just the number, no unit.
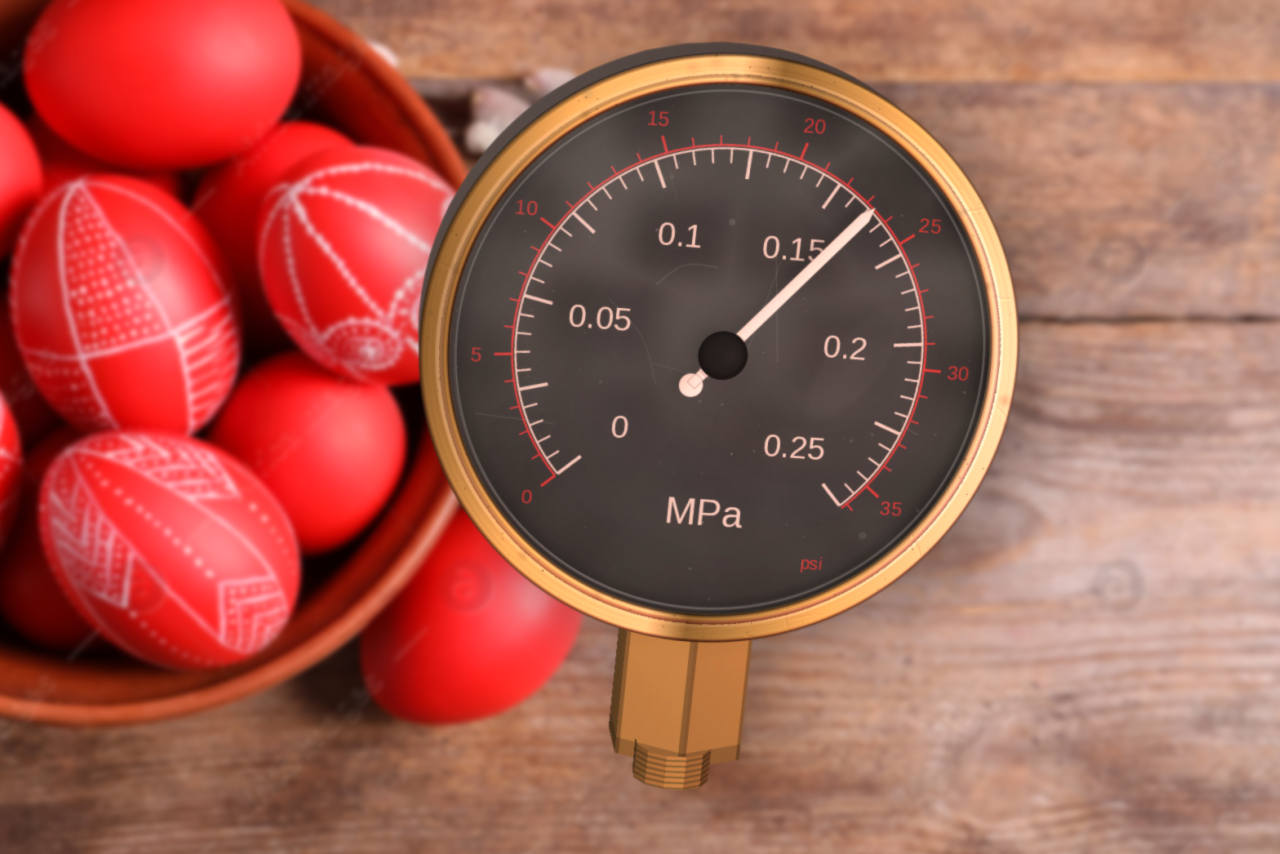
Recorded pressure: 0.16
